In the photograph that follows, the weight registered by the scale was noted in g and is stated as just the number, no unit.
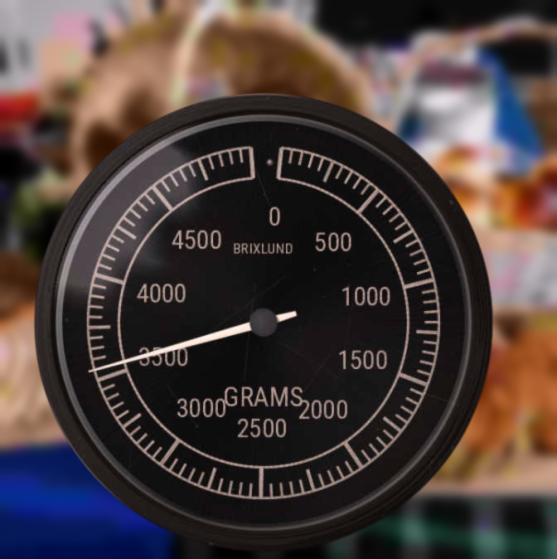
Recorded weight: 3550
